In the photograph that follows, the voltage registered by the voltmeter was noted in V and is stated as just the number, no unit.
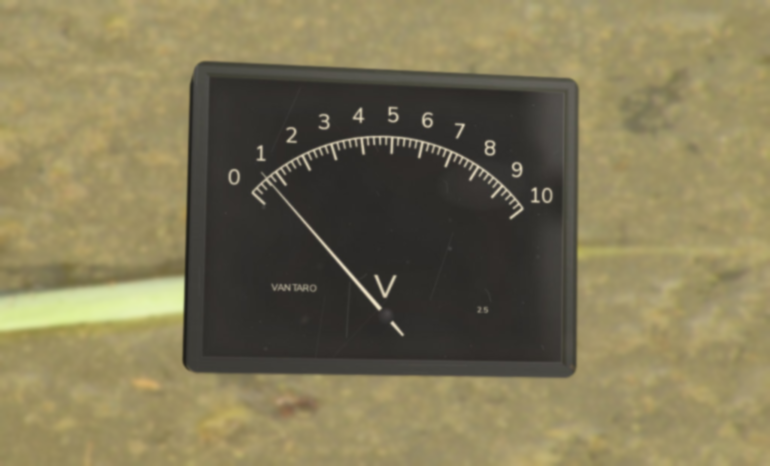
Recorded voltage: 0.6
